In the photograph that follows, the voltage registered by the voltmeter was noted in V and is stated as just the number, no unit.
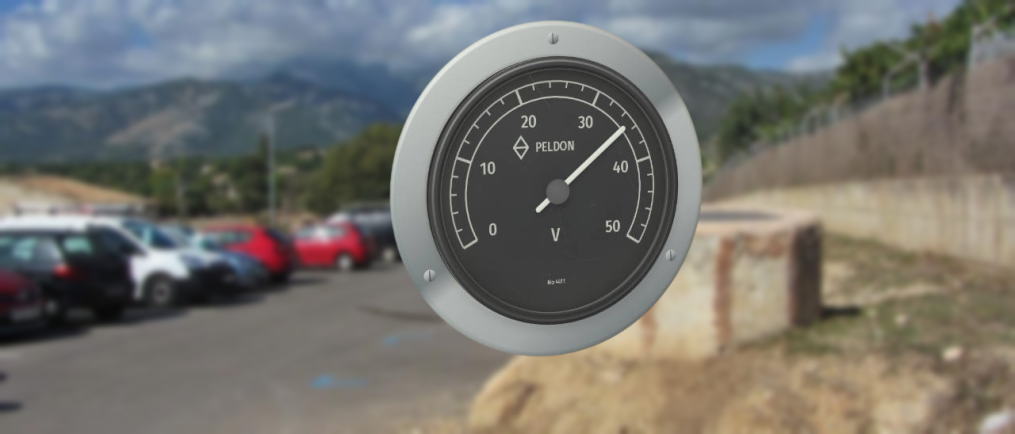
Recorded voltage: 35
